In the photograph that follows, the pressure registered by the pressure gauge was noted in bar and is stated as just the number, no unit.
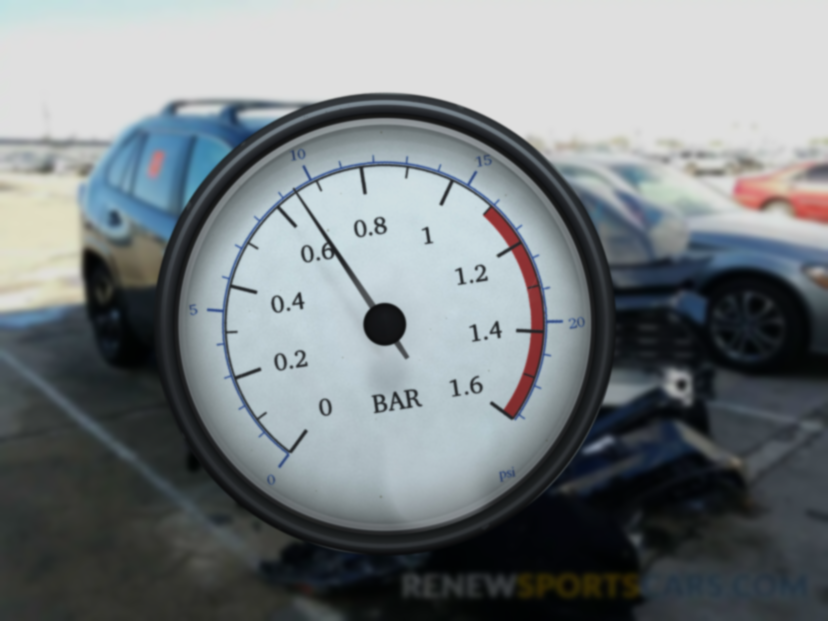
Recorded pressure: 0.65
